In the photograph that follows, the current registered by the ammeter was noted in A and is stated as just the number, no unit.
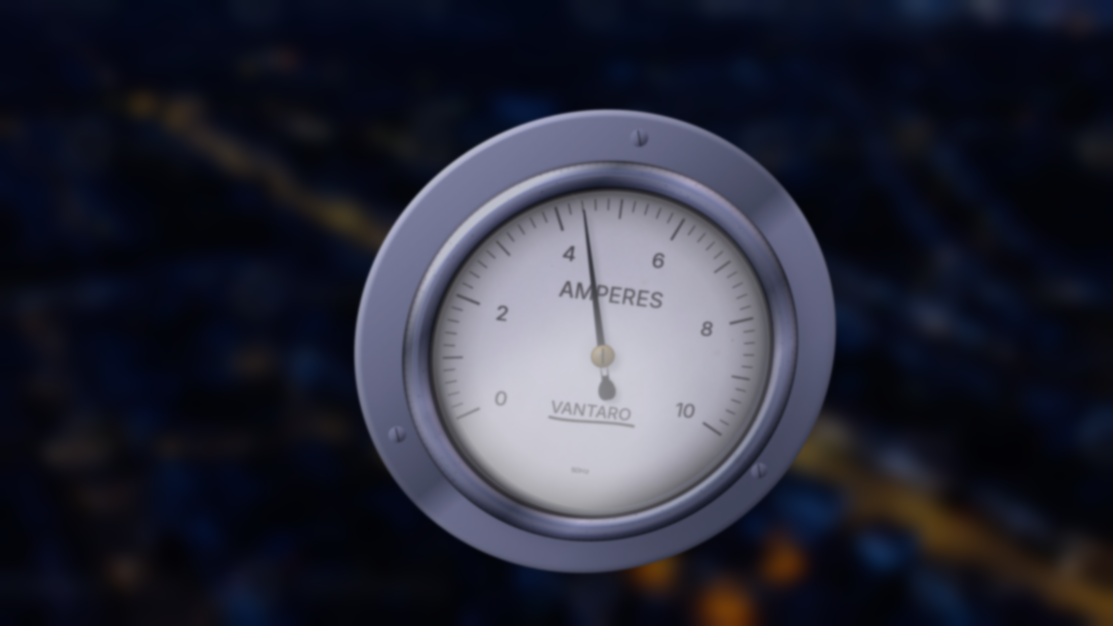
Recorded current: 4.4
